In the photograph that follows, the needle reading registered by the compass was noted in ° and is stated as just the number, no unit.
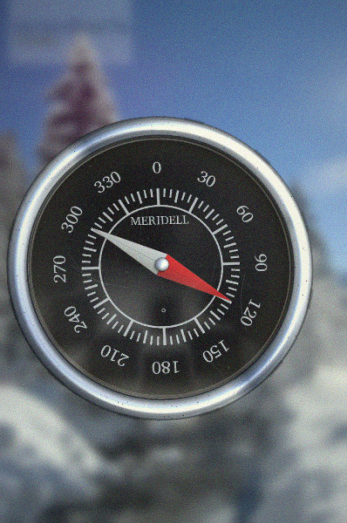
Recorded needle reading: 120
